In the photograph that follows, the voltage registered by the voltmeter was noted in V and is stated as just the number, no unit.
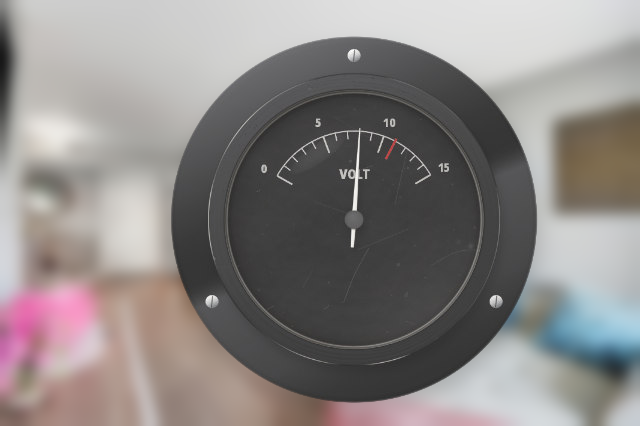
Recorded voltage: 8
